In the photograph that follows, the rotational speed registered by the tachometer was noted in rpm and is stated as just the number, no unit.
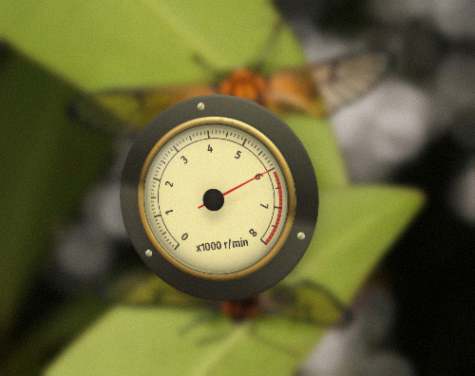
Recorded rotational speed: 6000
